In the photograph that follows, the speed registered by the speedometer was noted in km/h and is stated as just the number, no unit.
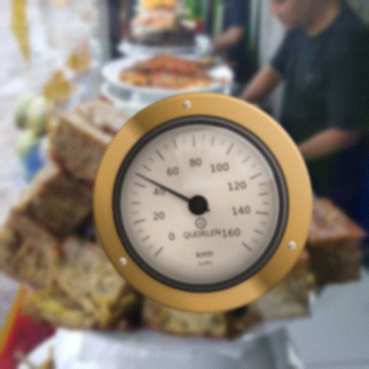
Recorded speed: 45
